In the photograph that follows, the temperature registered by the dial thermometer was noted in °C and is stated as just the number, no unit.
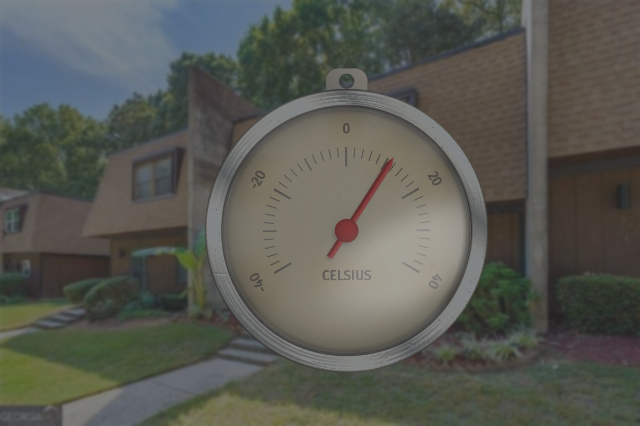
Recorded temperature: 11
